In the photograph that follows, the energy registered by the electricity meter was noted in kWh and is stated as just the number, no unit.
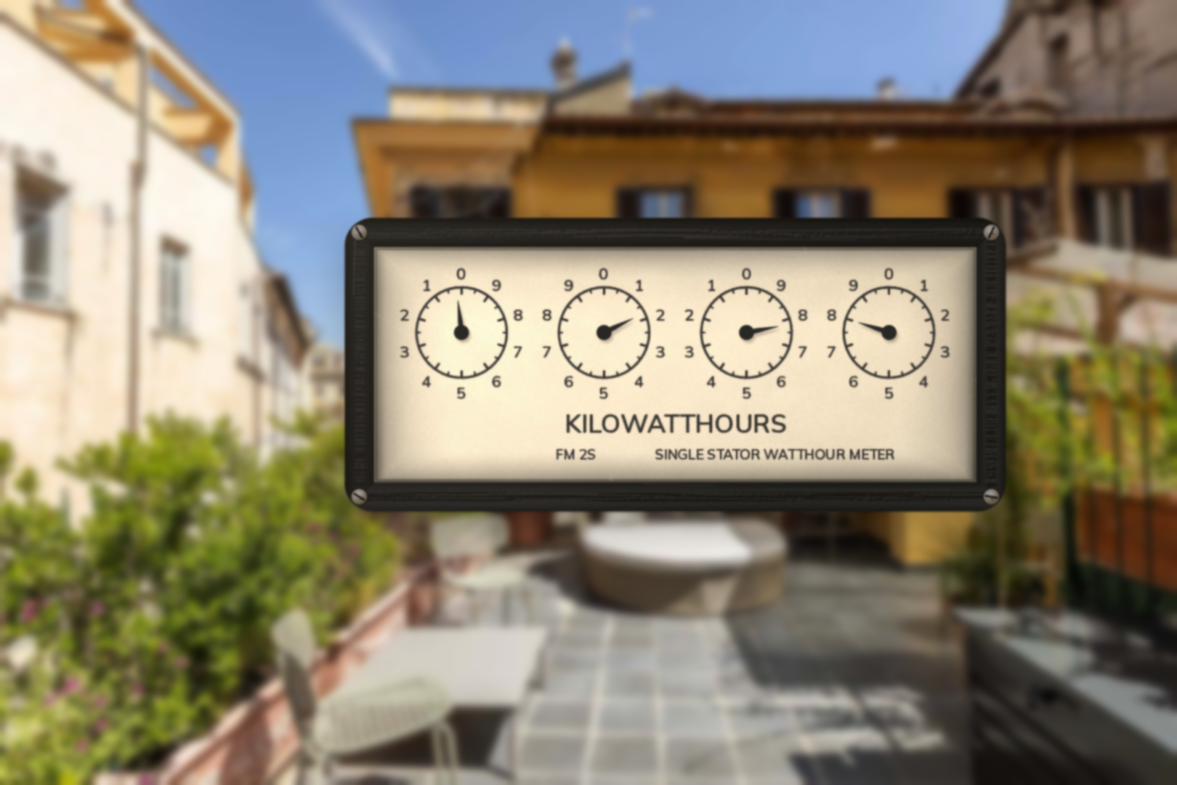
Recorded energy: 178
